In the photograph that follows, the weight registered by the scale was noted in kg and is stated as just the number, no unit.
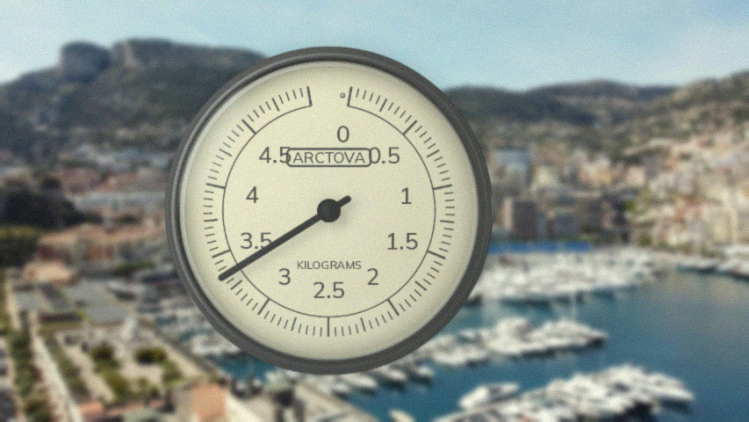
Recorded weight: 3.35
